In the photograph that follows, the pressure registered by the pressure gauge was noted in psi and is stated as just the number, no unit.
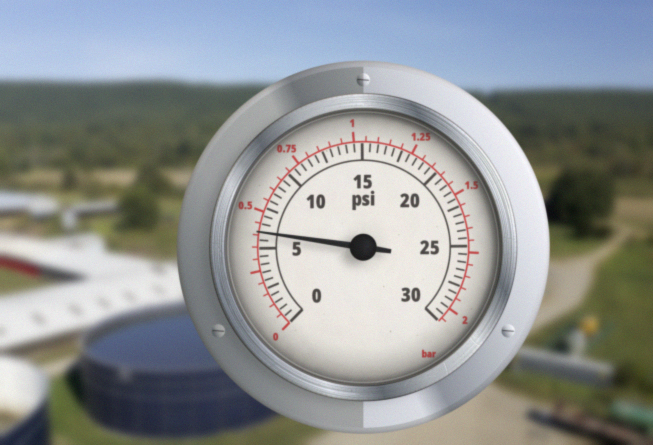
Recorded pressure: 6
